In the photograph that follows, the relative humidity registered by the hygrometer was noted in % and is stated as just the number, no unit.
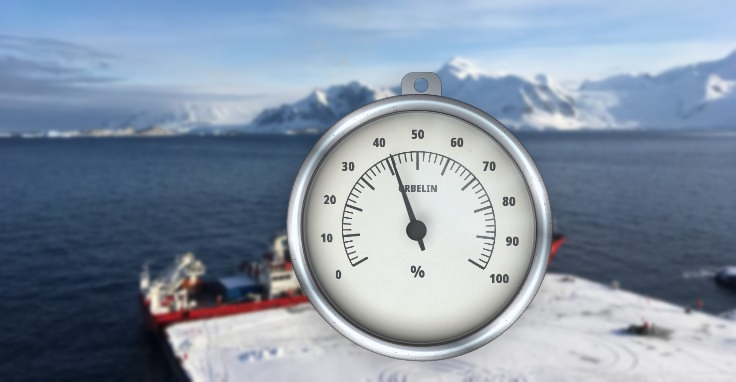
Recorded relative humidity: 42
